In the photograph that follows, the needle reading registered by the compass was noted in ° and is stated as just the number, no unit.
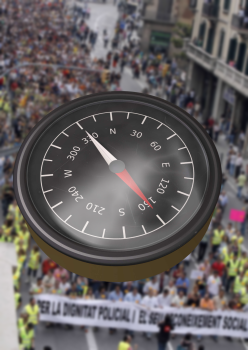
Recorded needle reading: 150
